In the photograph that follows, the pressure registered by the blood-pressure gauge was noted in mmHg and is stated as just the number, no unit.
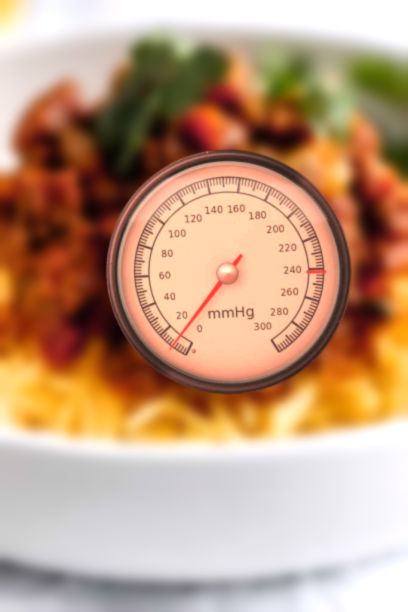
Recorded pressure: 10
